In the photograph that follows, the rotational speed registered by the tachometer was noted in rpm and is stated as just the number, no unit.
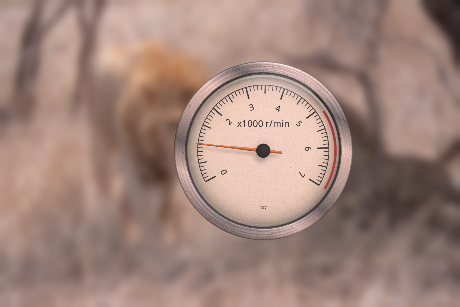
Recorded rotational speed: 1000
